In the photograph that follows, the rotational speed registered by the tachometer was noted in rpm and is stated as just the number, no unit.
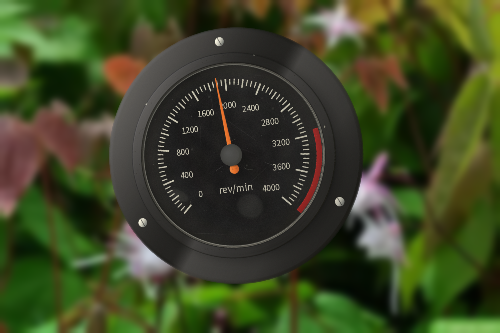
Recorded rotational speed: 1900
